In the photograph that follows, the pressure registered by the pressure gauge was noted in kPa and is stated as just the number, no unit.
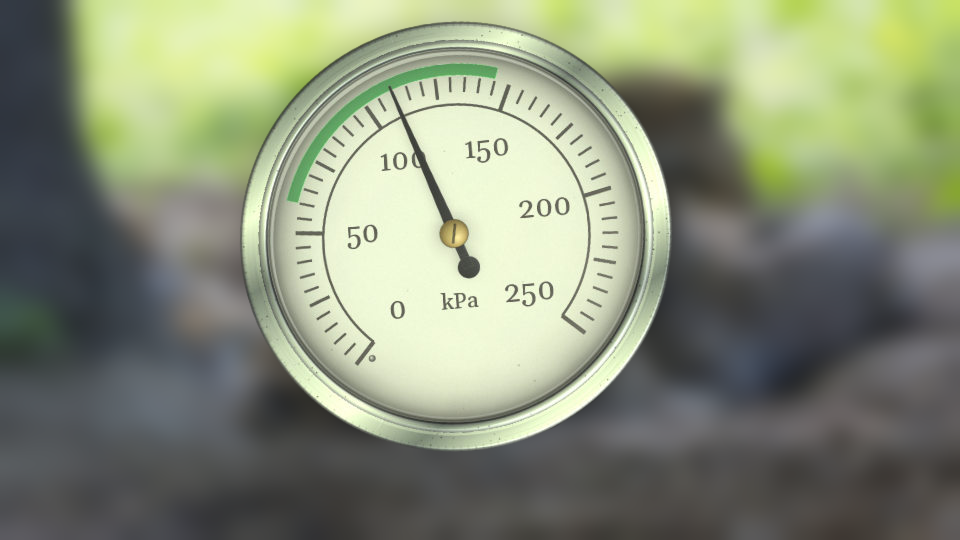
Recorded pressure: 110
